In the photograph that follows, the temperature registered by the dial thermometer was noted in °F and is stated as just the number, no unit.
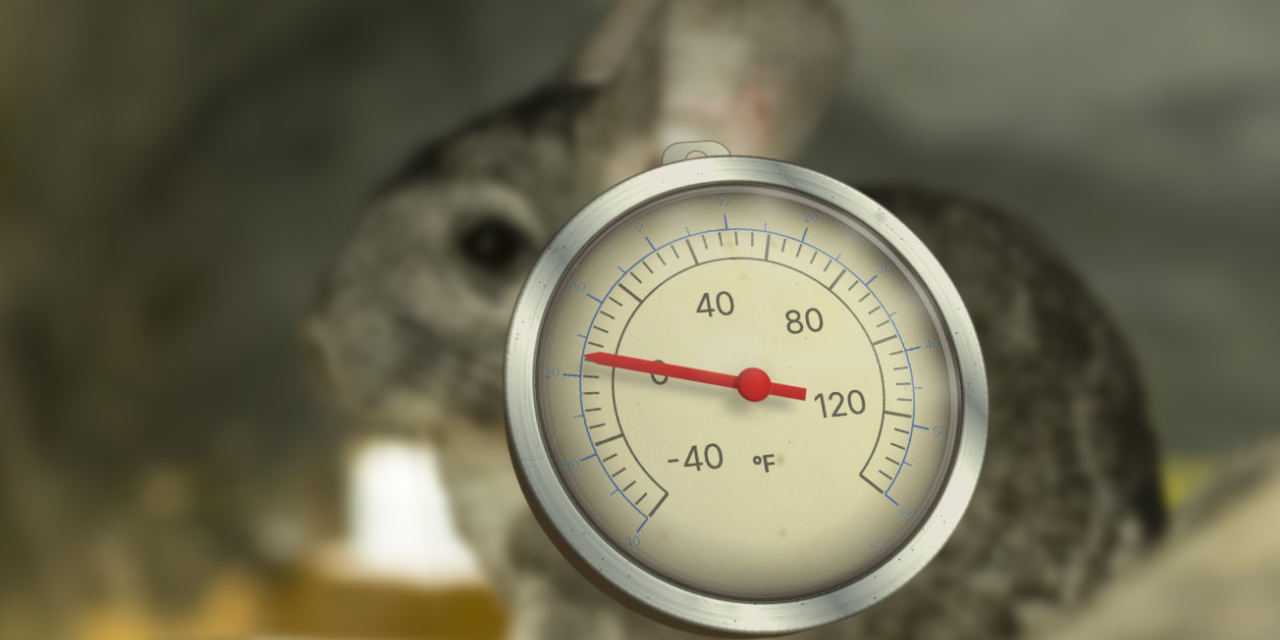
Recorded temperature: 0
